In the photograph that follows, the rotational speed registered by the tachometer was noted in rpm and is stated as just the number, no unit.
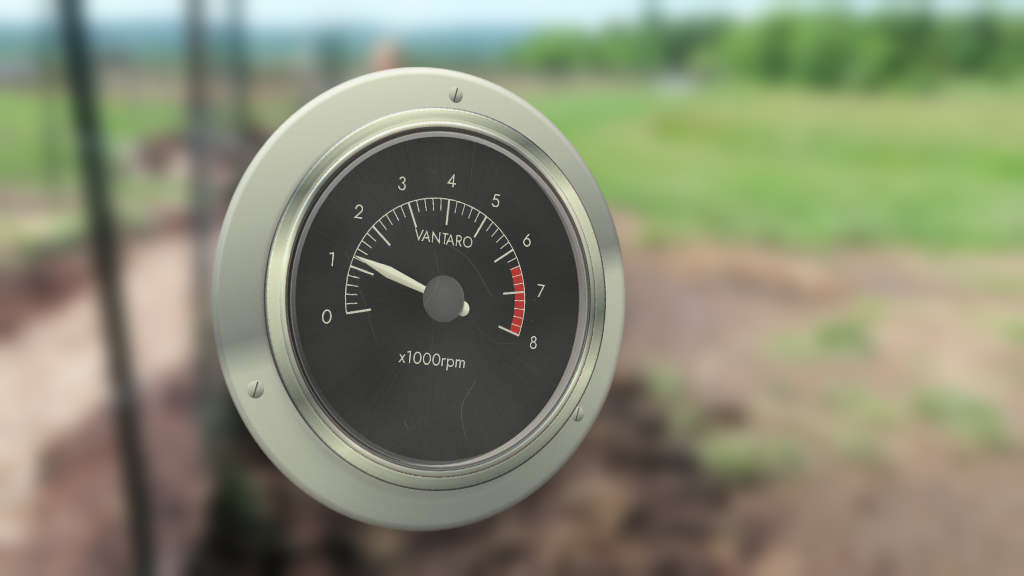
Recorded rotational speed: 1200
